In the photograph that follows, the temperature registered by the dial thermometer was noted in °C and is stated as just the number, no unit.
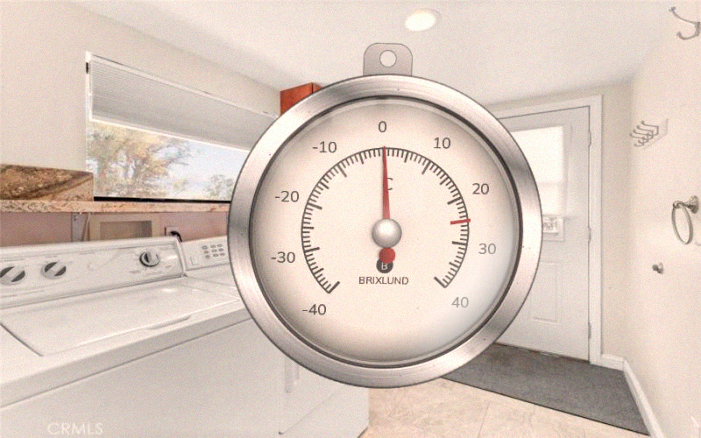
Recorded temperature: 0
